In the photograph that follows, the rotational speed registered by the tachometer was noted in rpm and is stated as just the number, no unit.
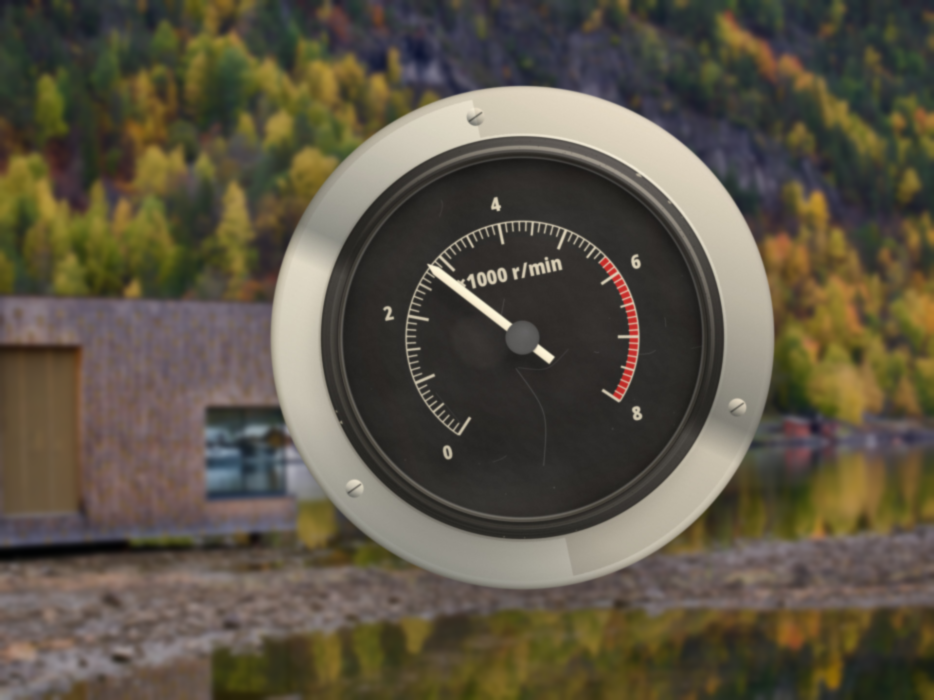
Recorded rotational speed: 2800
